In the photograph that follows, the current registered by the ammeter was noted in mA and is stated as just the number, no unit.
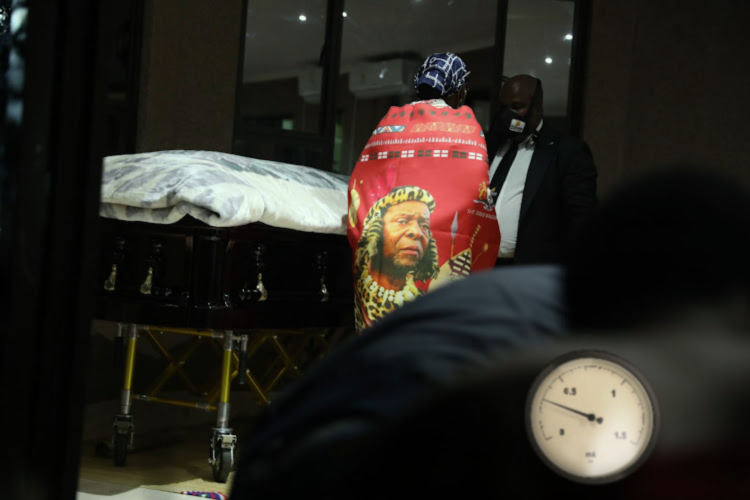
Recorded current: 0.3
